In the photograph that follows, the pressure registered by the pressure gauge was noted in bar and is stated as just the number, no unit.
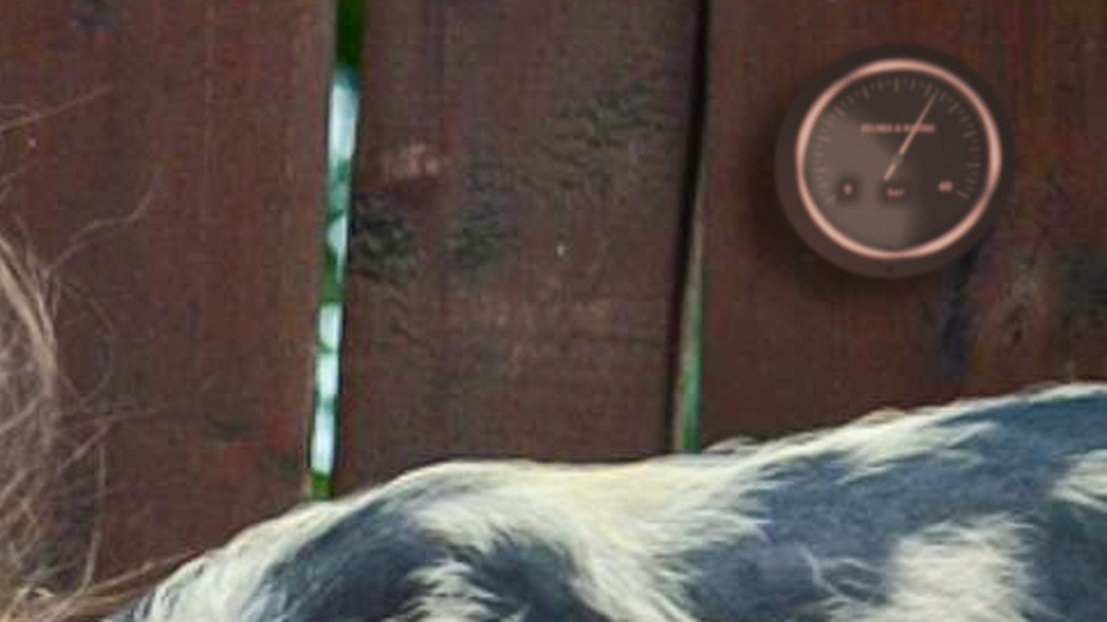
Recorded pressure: 25
